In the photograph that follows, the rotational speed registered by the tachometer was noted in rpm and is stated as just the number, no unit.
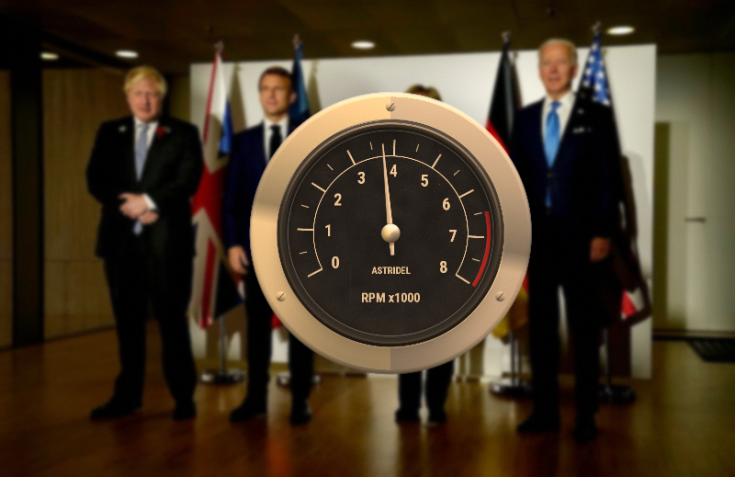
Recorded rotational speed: 3750
